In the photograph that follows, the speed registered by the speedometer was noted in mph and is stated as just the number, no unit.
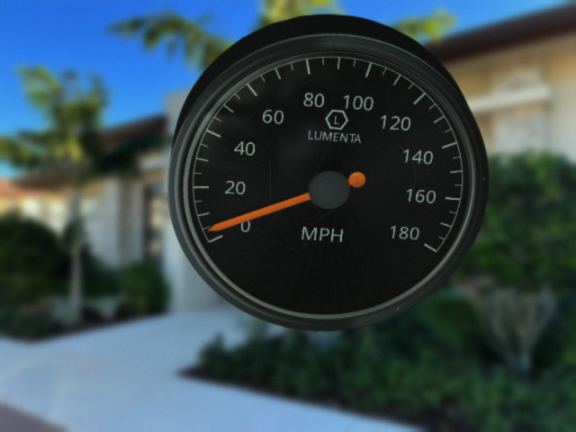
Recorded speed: 5
